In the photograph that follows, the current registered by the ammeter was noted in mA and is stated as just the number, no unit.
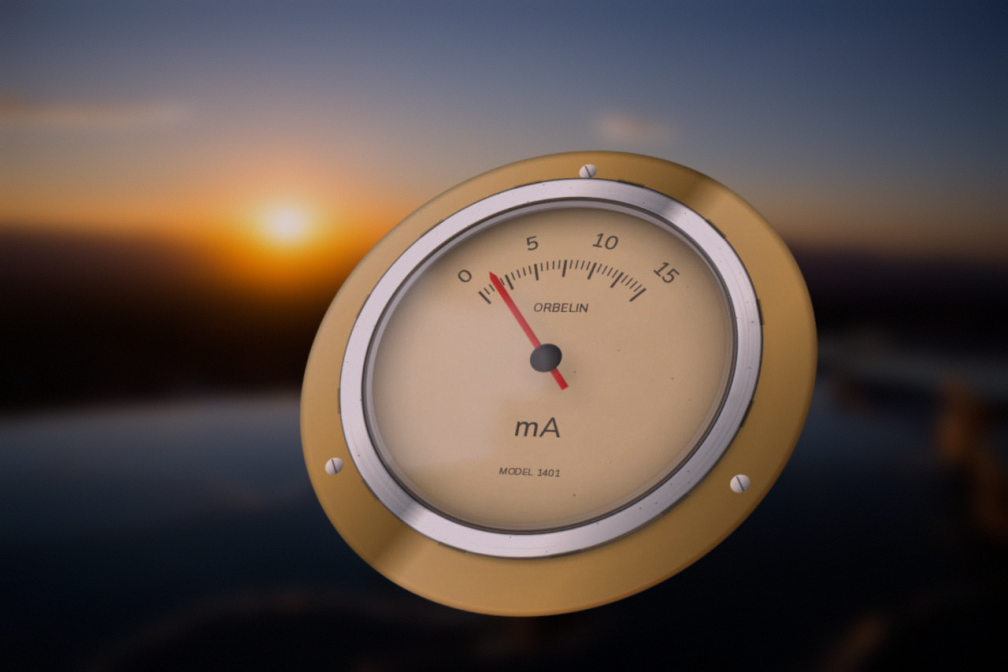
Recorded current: 1.5
